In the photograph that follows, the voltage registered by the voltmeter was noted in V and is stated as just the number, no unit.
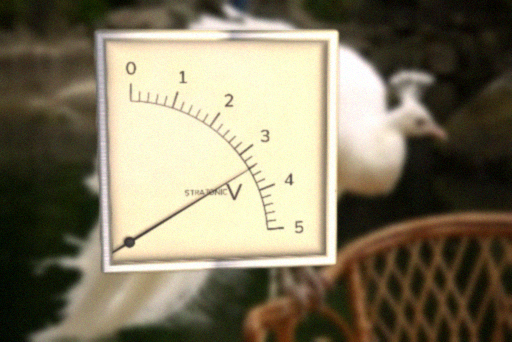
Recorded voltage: 3.4
